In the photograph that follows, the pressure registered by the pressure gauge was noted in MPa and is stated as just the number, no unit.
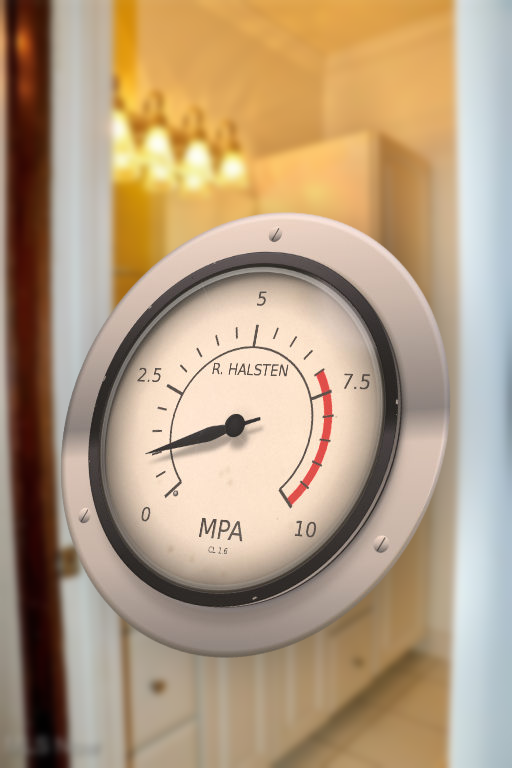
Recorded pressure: 1
